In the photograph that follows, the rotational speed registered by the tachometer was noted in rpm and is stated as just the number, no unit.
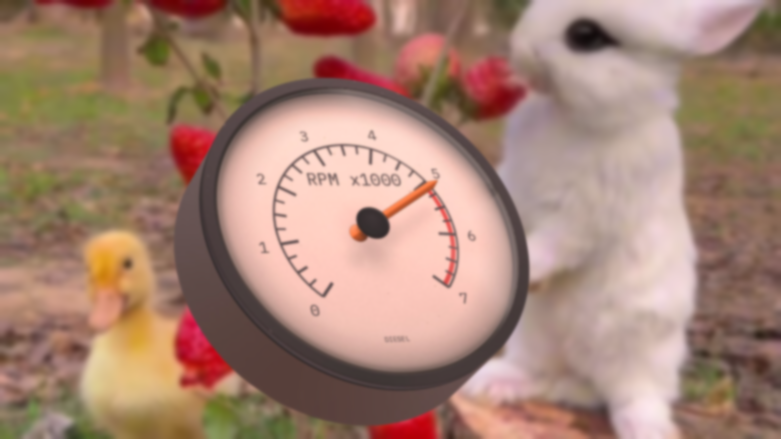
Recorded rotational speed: 5125
